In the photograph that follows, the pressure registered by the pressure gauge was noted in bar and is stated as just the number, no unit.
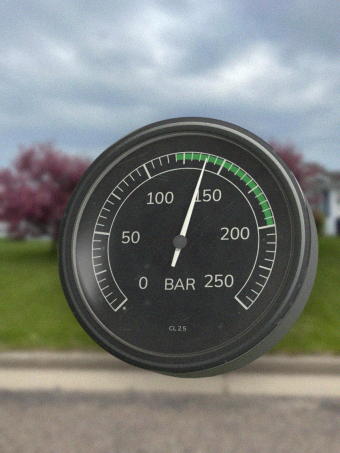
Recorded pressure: 140
